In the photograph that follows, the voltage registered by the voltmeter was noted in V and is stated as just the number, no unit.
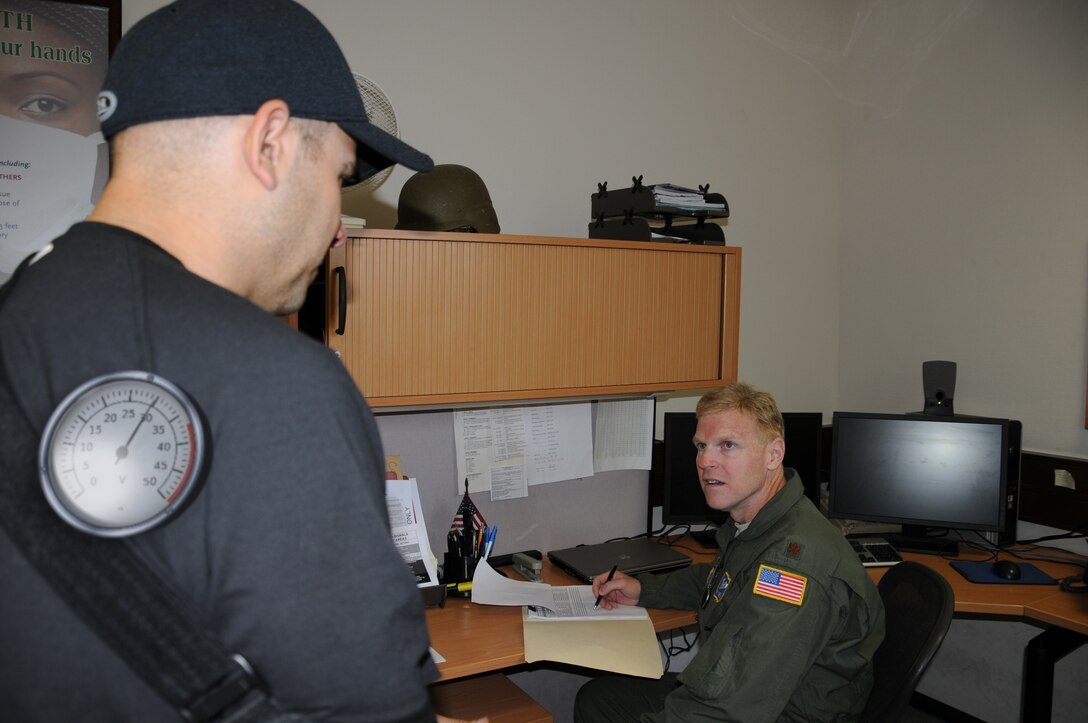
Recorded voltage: 30
